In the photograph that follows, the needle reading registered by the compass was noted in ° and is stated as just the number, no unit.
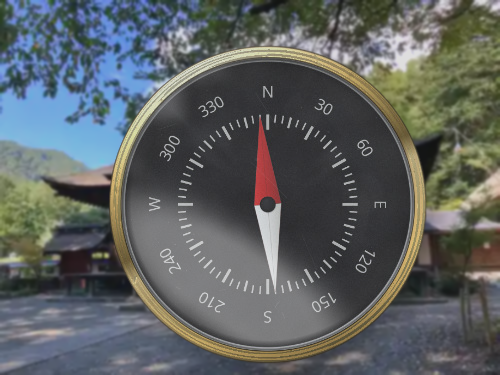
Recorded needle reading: 355
